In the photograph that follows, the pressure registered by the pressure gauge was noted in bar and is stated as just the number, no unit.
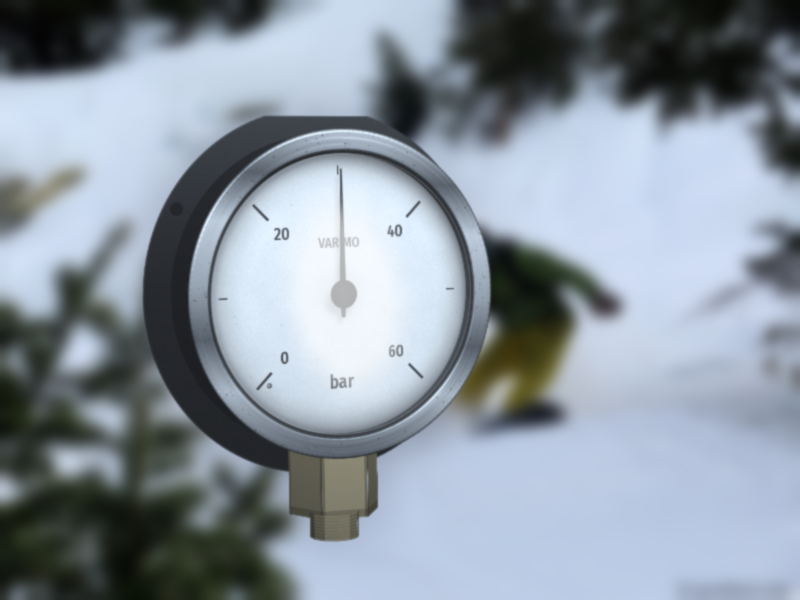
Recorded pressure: 30
